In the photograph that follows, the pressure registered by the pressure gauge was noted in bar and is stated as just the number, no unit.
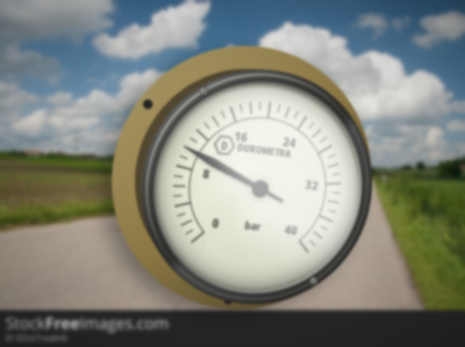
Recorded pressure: 10
